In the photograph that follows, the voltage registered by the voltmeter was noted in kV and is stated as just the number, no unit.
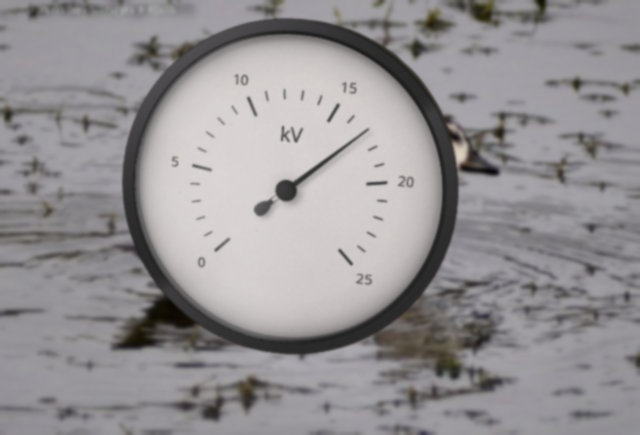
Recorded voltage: 17
